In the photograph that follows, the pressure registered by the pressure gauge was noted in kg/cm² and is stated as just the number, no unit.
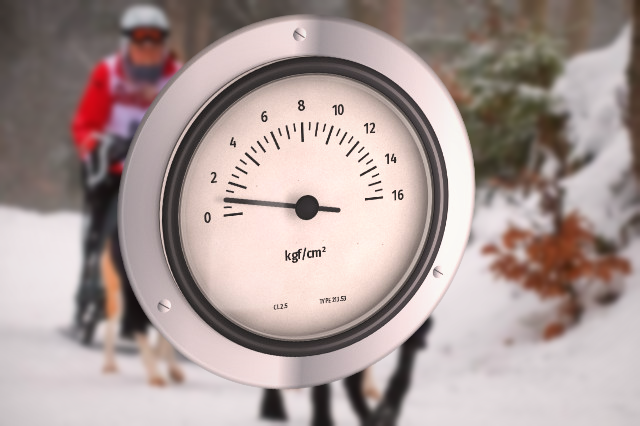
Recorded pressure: 1
